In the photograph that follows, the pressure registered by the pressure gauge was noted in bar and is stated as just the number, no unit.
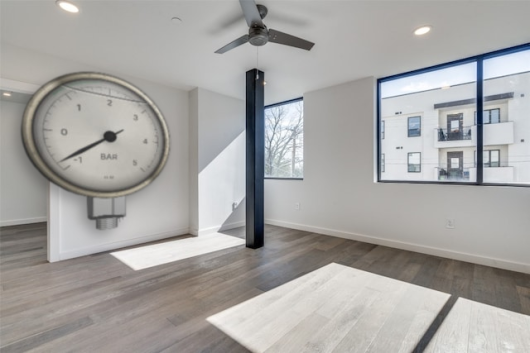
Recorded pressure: -0.8
